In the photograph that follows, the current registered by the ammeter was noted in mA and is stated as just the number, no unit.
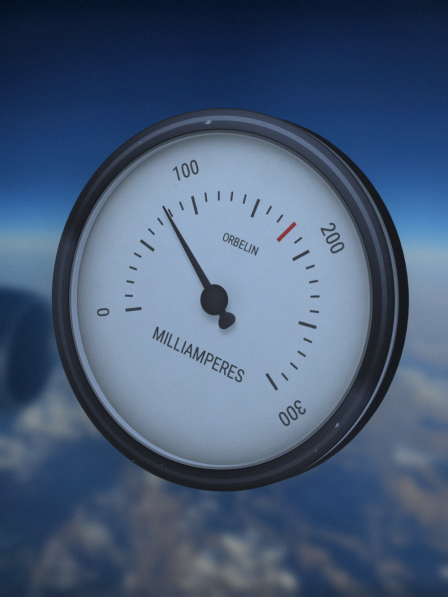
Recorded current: 80
